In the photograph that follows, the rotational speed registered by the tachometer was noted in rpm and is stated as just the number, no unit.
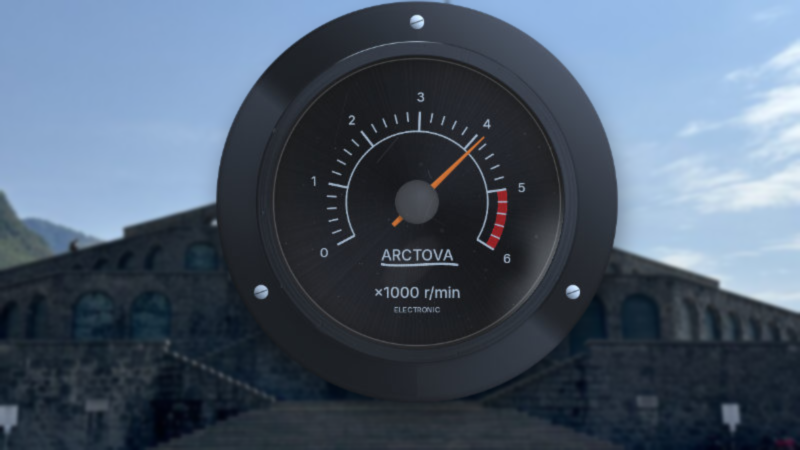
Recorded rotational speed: 4100
